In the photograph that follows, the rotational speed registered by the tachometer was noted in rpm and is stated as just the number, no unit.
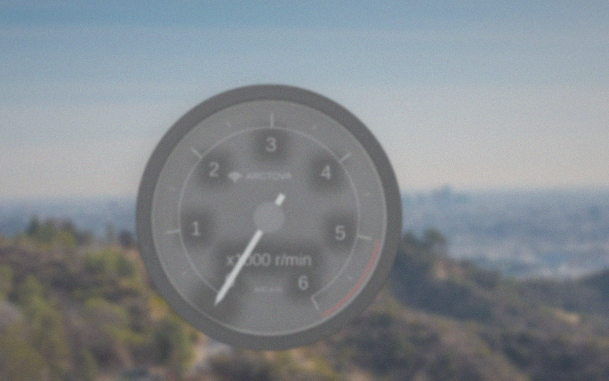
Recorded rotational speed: 0
